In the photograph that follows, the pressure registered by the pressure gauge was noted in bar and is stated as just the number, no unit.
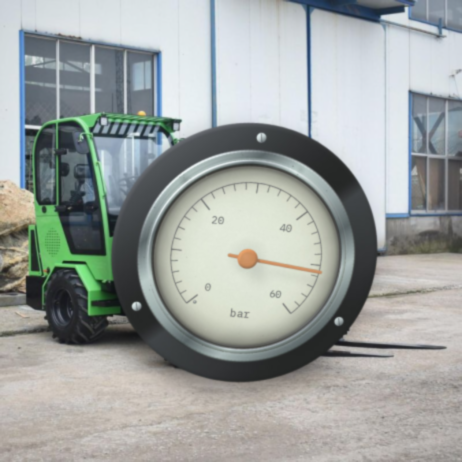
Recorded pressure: 51
